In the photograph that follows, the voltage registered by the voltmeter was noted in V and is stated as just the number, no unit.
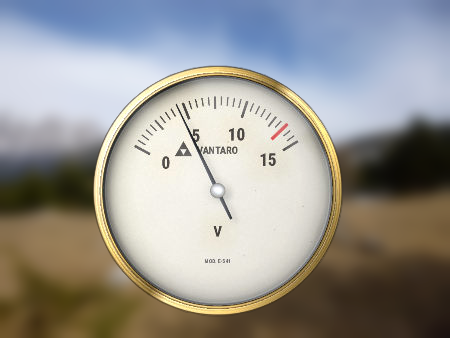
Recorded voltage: 4.5
